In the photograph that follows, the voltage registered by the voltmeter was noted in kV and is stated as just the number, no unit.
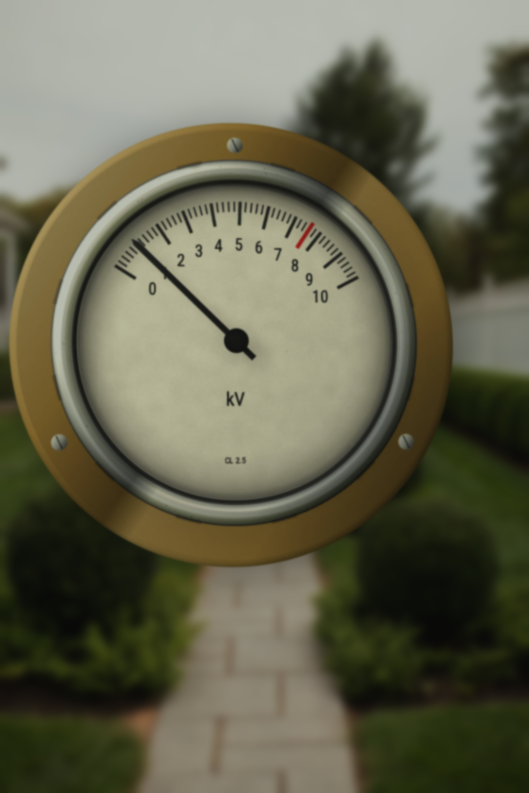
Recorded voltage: 1
